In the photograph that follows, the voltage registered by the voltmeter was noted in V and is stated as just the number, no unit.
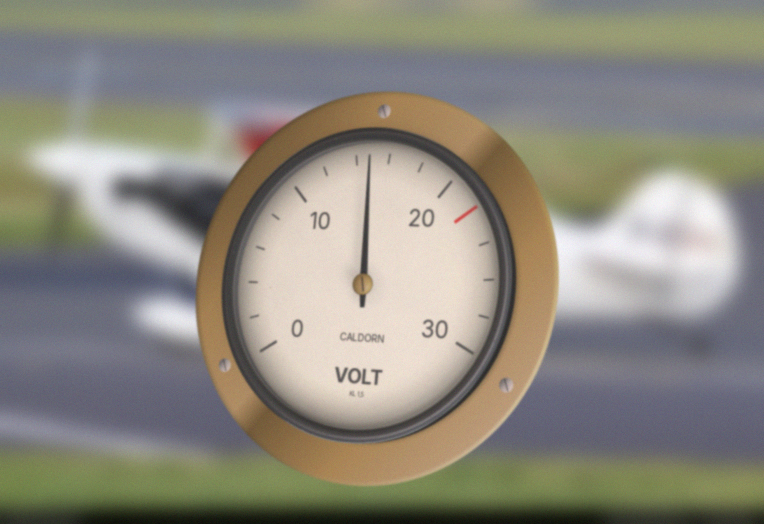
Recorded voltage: 15
